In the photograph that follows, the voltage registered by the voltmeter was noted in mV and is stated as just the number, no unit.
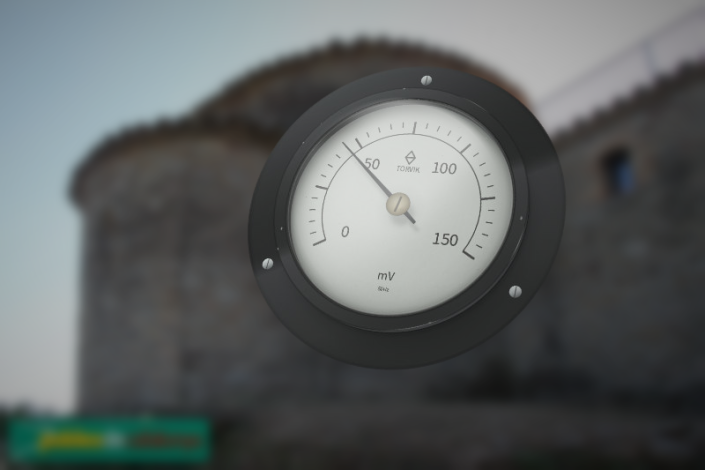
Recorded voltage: 45
